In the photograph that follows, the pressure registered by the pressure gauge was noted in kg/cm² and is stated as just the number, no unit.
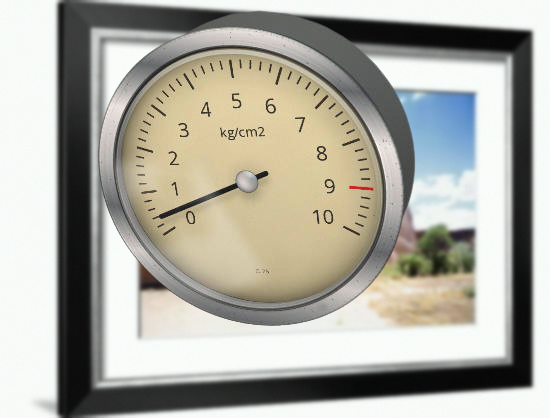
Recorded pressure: 0.4
